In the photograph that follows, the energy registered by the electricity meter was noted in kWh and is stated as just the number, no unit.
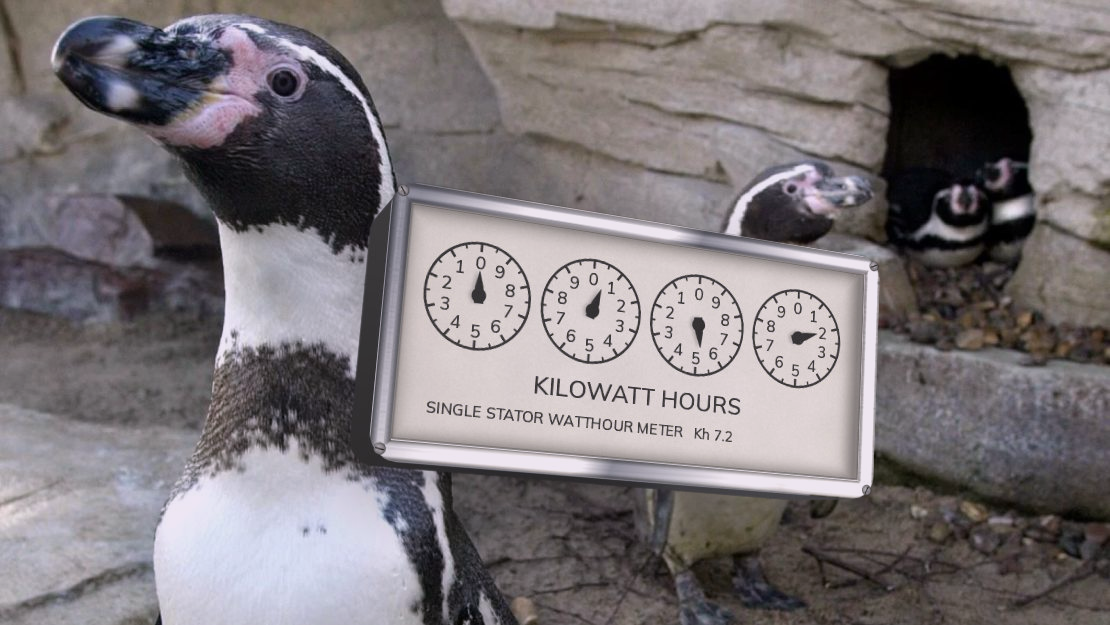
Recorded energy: 52
